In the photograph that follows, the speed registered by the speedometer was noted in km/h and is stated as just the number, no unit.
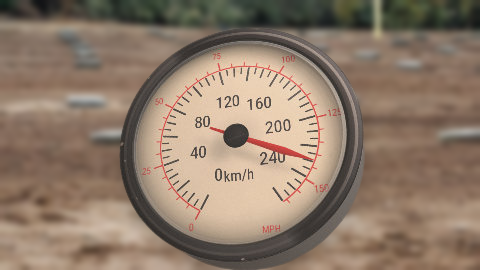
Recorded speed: 230
